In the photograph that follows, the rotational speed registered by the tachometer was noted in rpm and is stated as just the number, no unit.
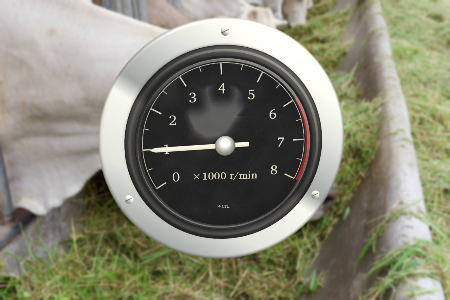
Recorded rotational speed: 1000
